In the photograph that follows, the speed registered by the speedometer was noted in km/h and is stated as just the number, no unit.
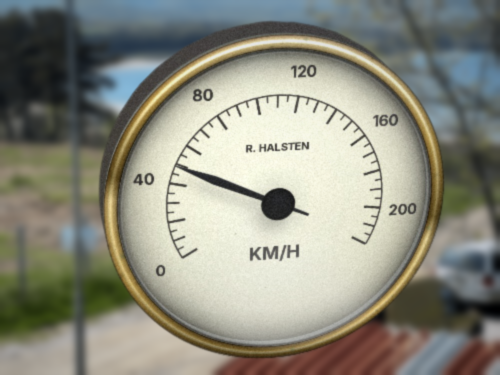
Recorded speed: 50
